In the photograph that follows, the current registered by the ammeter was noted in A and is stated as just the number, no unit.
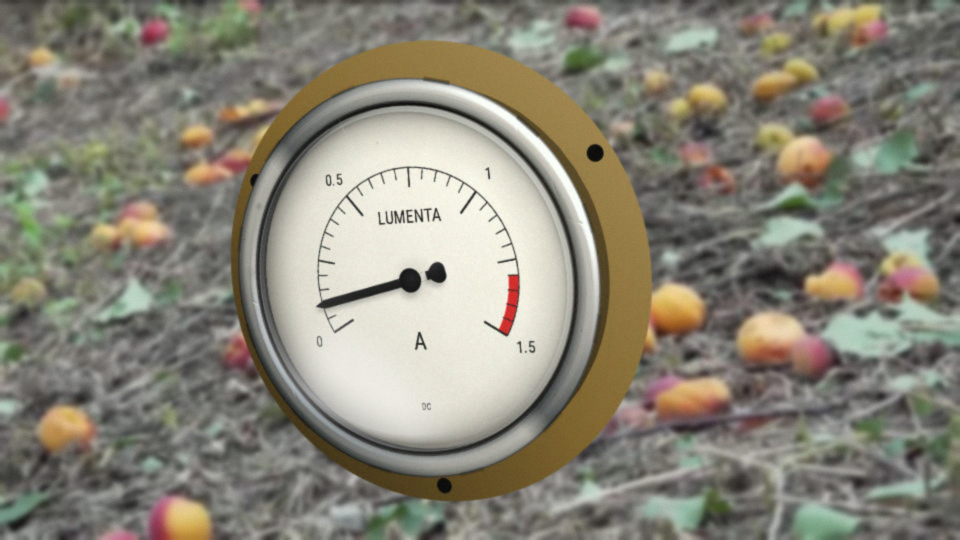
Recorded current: 0.1
